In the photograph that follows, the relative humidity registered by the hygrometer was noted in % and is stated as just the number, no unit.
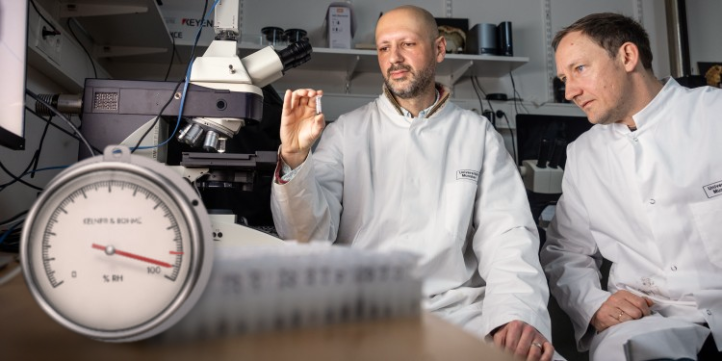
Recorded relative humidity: 95
